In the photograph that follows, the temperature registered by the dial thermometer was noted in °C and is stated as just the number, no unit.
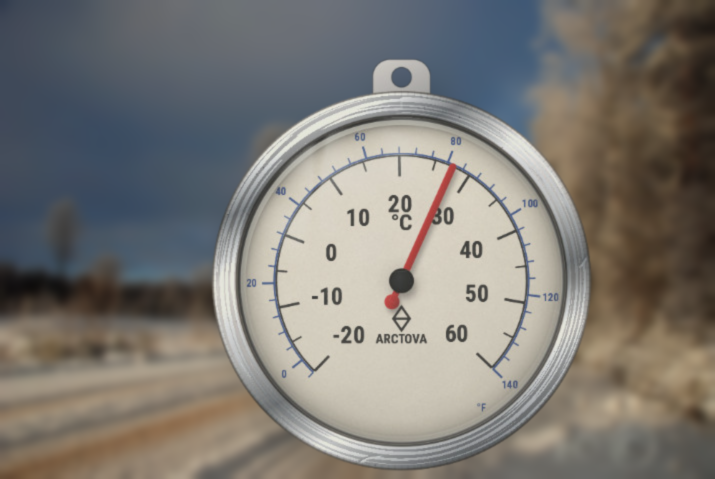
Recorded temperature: 27.5
